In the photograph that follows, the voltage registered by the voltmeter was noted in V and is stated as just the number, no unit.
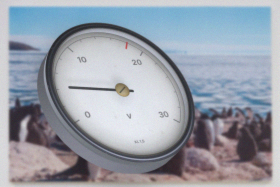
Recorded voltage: 4
